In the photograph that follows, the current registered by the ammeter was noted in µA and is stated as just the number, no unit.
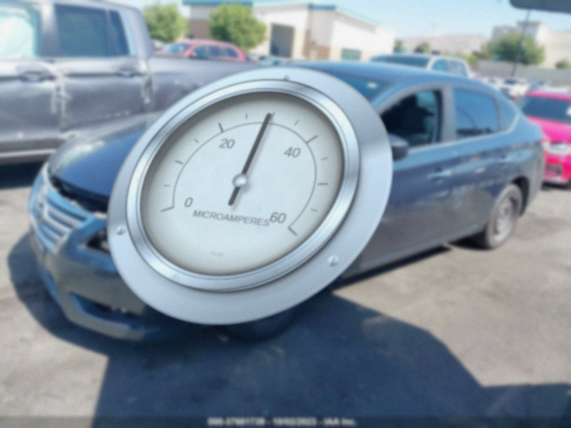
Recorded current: 30
